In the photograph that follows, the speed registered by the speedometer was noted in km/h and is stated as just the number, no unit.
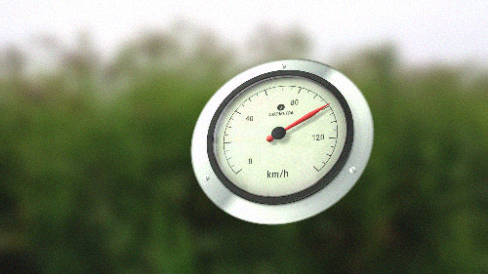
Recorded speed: 100
